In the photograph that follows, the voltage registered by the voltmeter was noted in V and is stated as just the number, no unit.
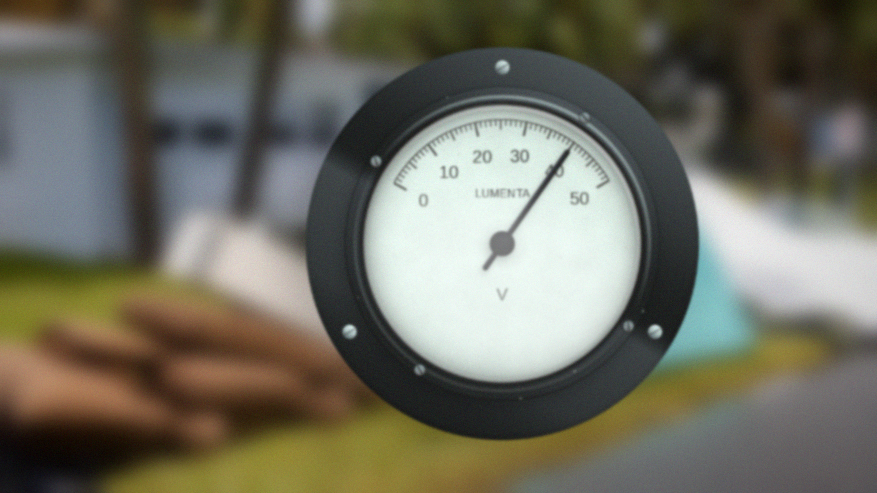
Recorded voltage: 40
